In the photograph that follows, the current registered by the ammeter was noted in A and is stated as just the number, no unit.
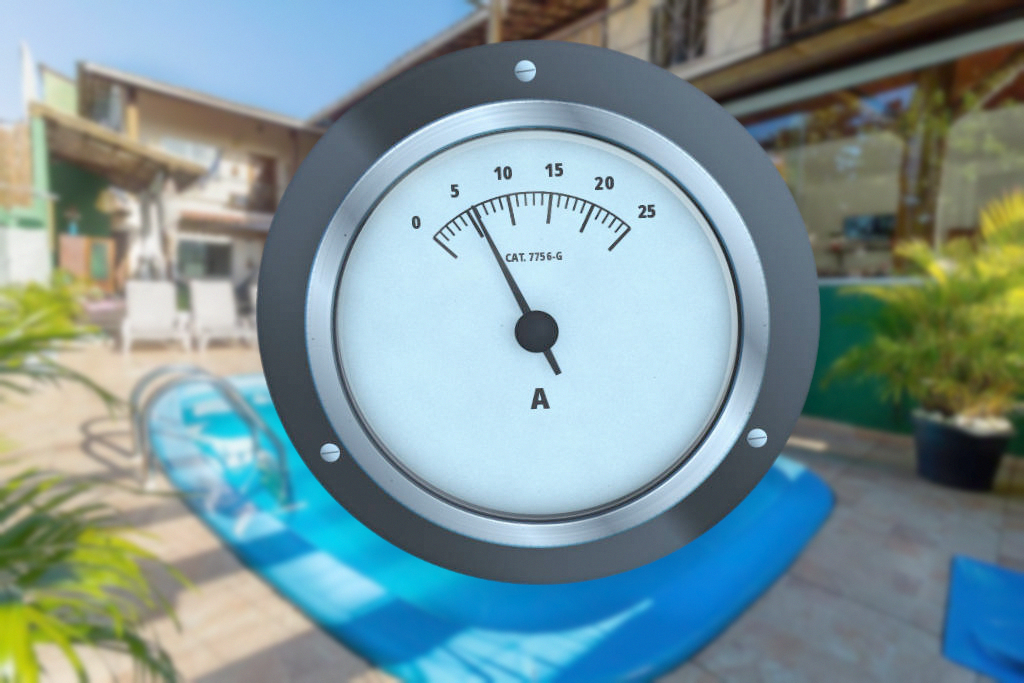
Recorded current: 6
